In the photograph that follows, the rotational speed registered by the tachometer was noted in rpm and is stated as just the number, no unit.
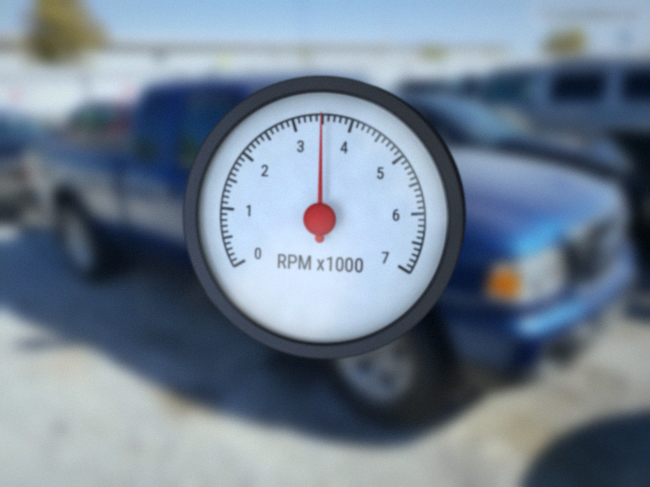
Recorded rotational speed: 3500
